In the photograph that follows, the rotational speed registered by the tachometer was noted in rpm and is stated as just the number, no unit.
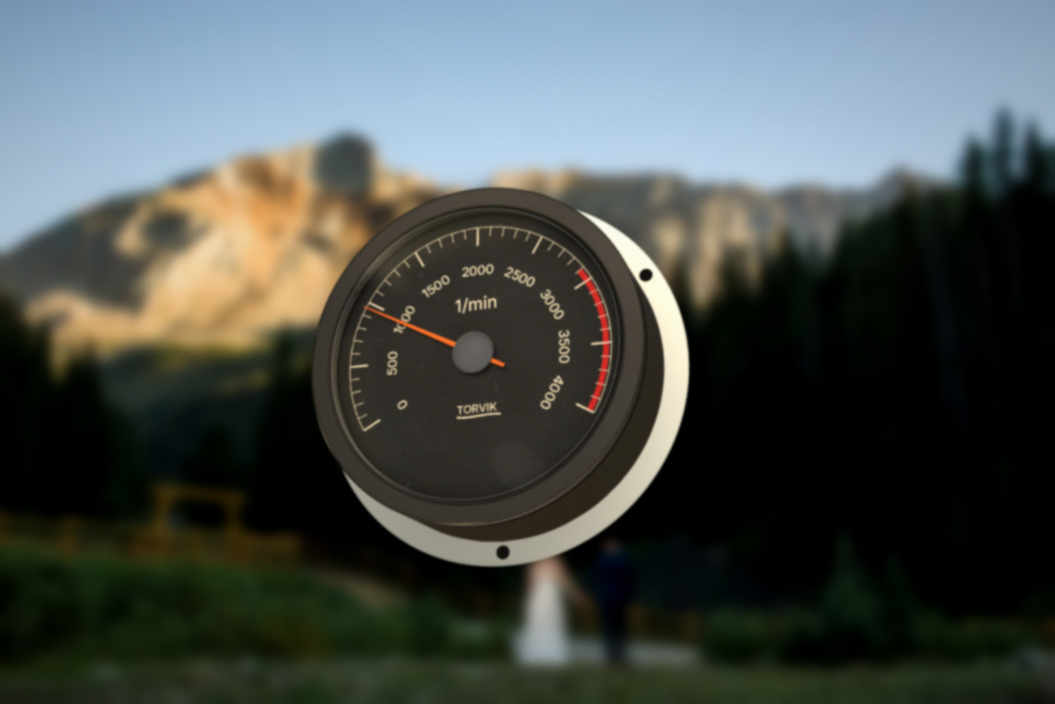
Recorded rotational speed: 950
